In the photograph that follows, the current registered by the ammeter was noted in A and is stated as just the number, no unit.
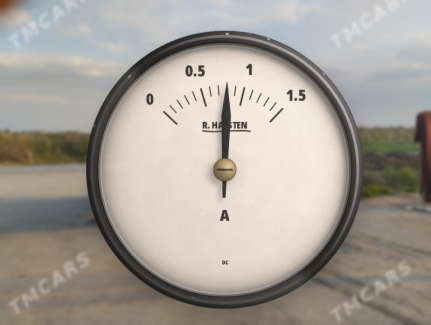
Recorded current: 0.8
